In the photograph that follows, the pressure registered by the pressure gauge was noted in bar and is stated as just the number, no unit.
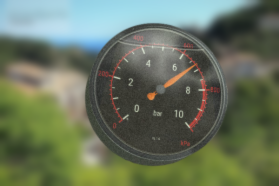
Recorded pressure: 6.75
